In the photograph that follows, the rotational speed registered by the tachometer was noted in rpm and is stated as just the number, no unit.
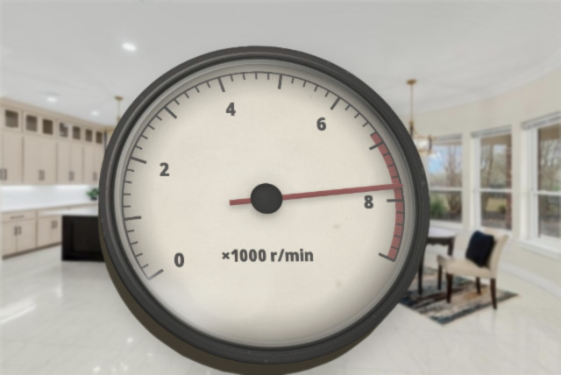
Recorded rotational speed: 7800
